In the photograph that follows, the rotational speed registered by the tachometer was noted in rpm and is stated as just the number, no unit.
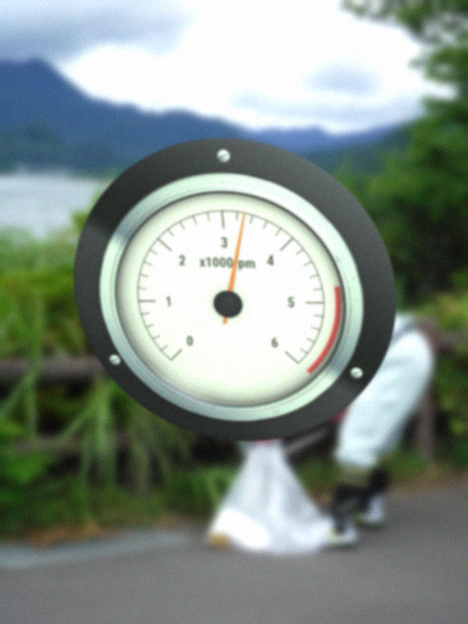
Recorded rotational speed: 3300
